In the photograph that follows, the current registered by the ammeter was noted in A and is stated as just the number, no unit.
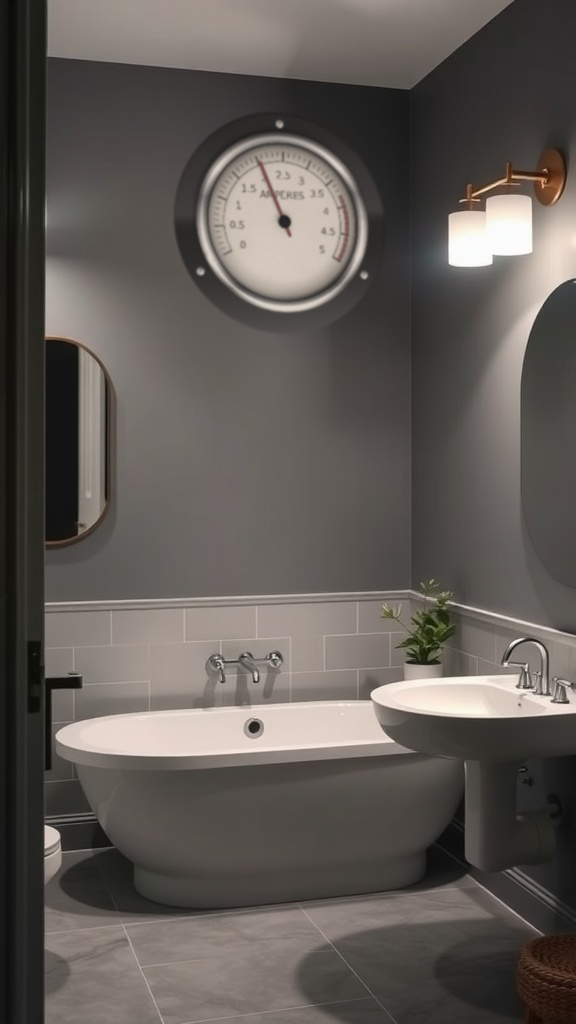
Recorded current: 2
